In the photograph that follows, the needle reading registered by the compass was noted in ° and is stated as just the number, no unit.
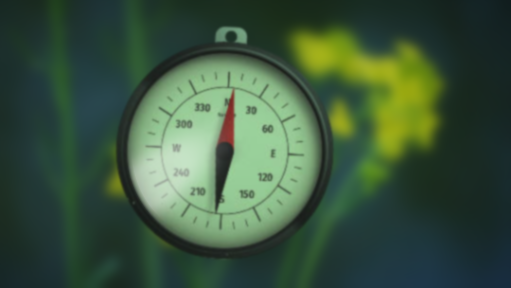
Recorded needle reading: 5
